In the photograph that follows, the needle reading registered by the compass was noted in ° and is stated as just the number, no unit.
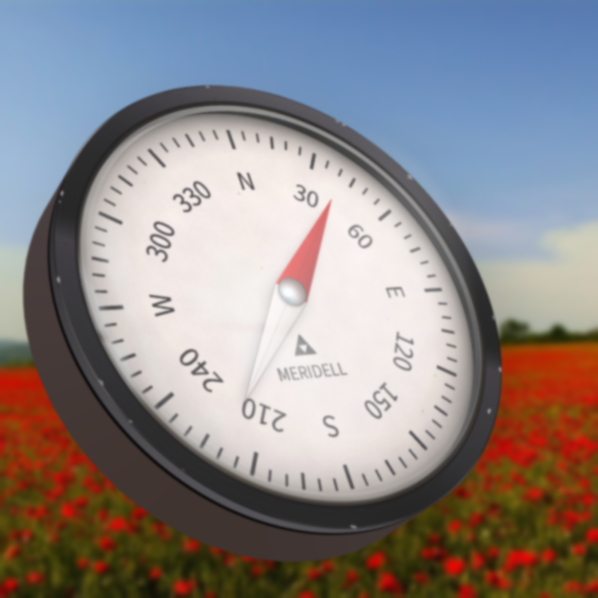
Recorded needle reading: 40
